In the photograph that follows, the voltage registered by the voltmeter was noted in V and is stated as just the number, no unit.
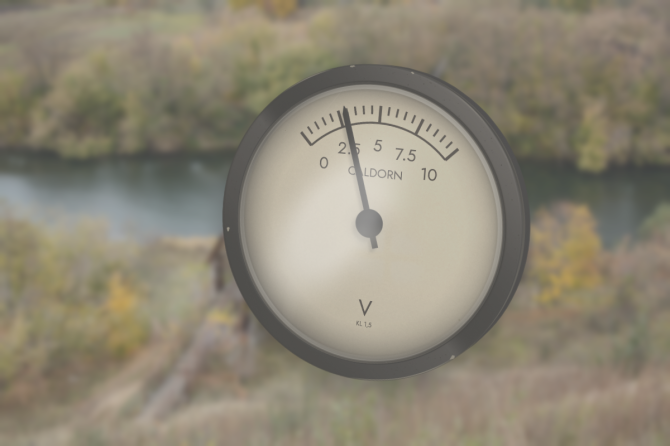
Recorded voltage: 3
